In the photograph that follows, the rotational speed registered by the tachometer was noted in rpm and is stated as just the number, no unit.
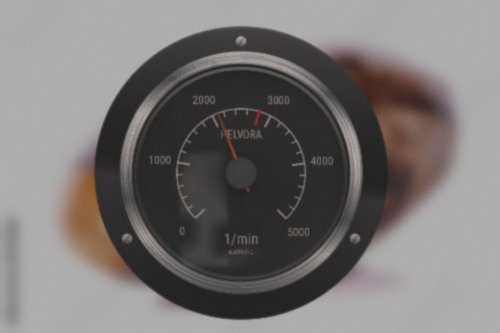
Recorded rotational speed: 2100
